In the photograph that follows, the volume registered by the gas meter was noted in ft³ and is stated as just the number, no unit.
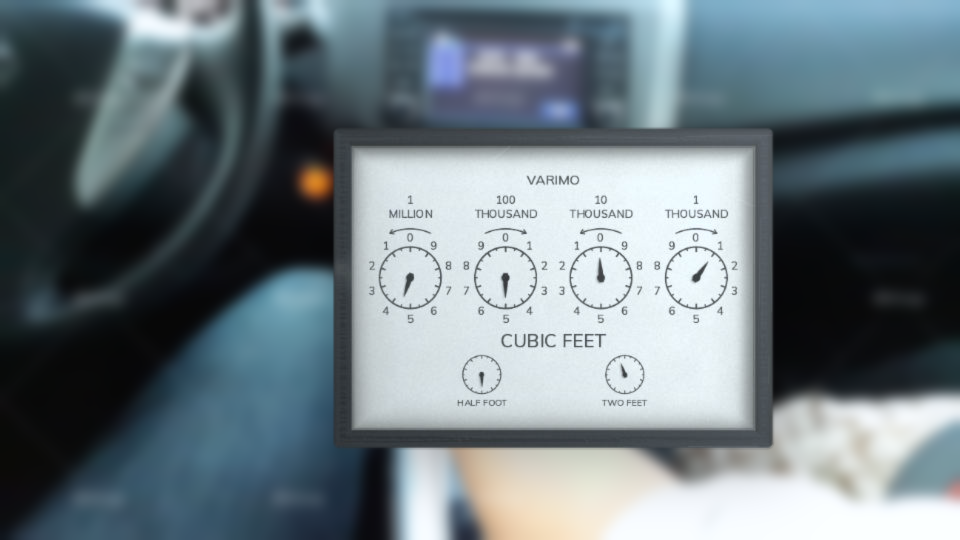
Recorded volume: 450100
